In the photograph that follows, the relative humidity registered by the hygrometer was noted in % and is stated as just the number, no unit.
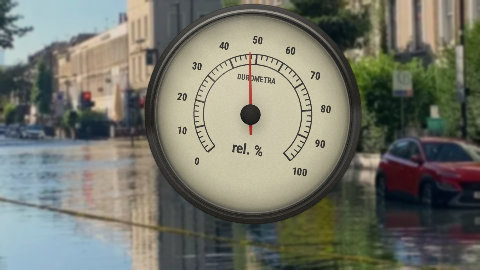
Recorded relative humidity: 48
